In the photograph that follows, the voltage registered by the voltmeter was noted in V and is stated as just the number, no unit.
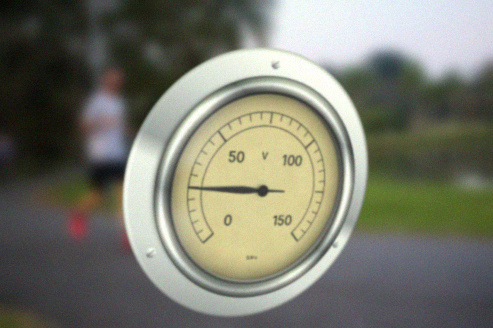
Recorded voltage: 25
